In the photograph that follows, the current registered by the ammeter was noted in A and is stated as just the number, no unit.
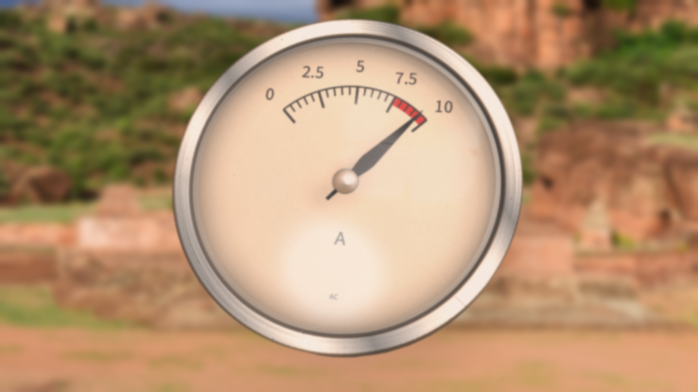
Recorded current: 9.5
